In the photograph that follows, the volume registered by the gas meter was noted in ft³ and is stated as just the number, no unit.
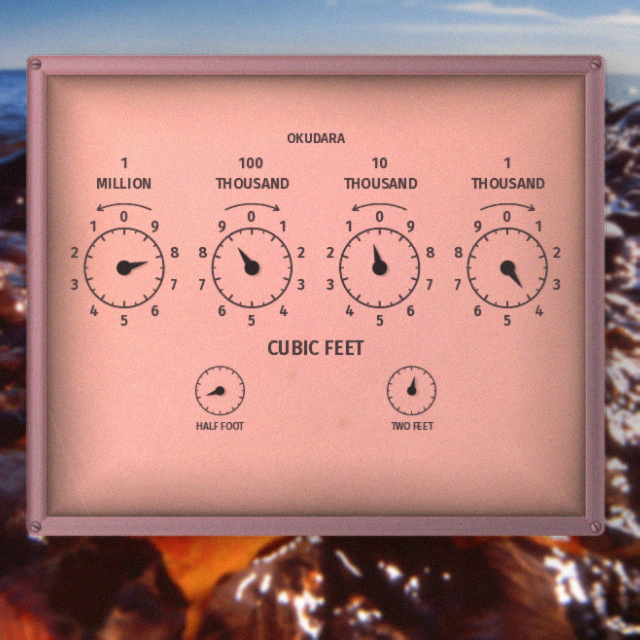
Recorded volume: 790400
